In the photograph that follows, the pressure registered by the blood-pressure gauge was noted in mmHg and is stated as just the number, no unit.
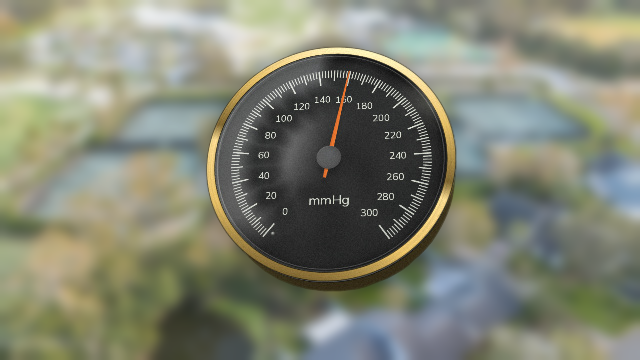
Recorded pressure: 160
